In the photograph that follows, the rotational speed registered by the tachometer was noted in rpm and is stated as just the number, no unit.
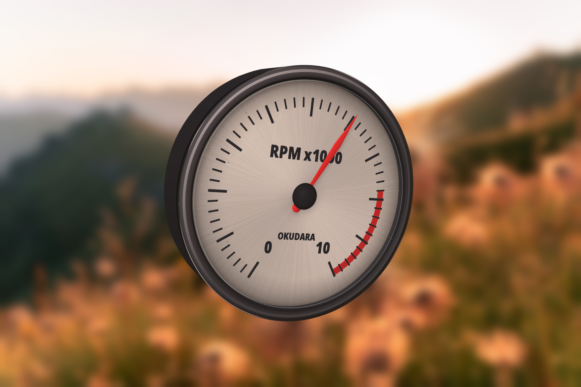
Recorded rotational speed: 6000
